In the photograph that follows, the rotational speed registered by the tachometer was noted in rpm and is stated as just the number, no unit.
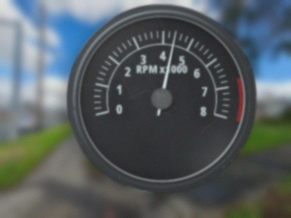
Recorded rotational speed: 4400
